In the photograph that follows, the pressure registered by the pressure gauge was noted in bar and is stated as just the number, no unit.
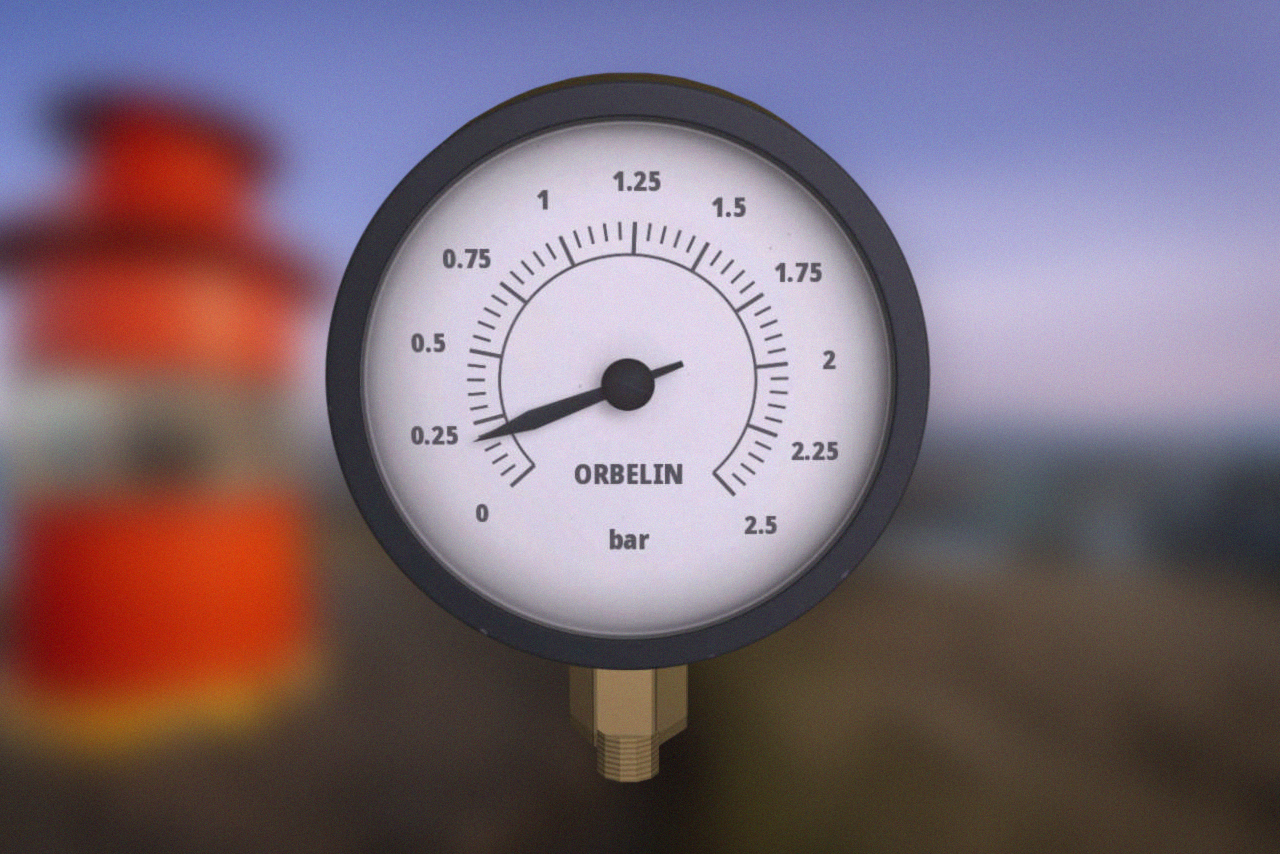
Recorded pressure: 0.2
